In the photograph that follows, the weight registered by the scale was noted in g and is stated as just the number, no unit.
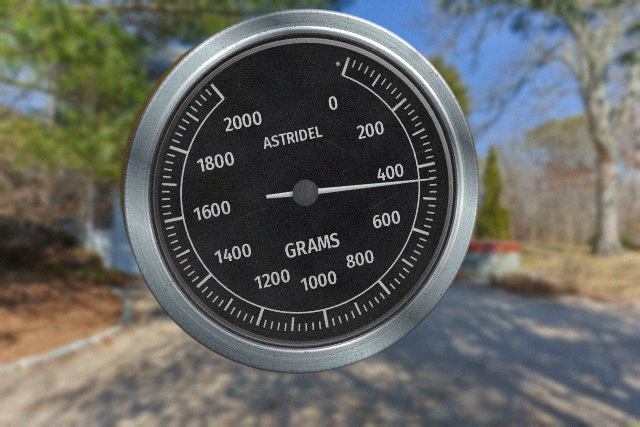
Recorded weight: 440
